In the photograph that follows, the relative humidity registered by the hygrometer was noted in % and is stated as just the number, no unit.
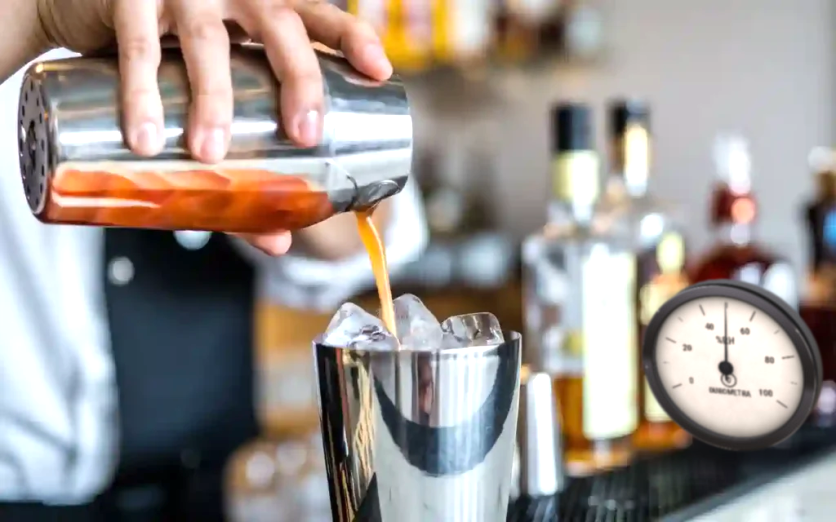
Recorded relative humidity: 50
